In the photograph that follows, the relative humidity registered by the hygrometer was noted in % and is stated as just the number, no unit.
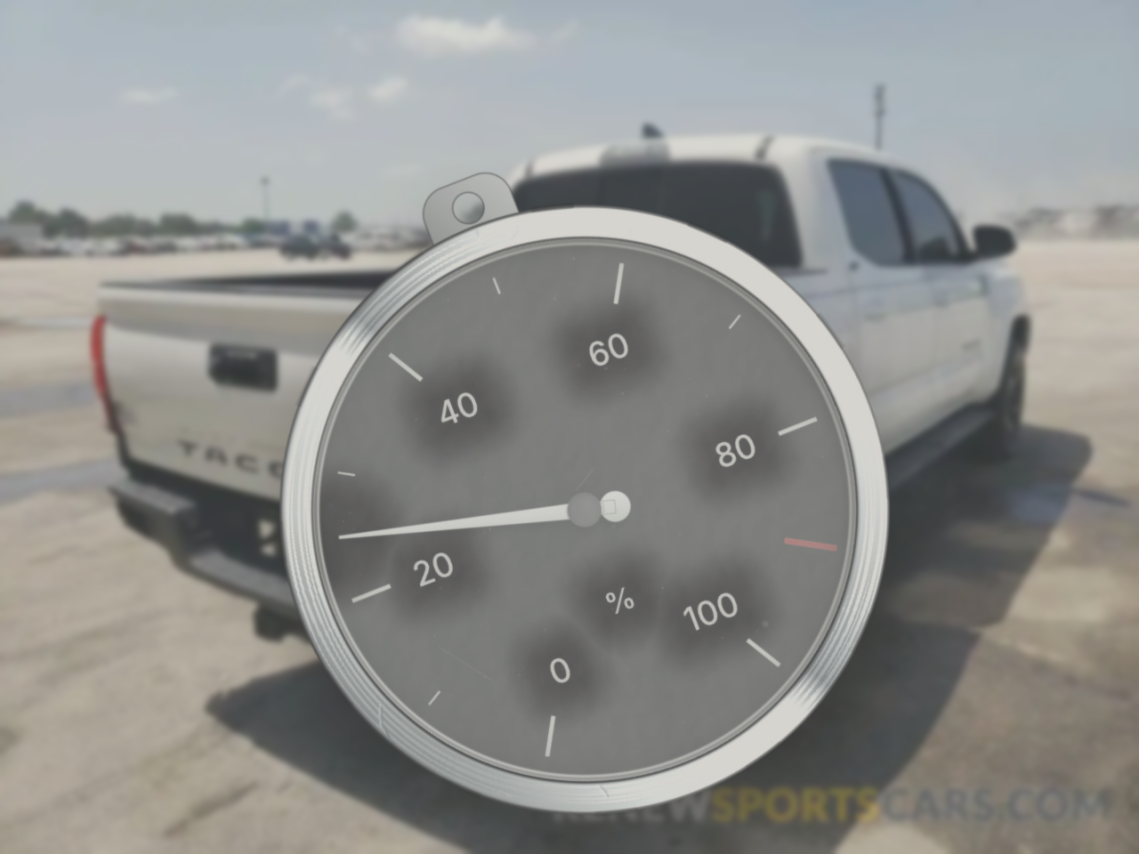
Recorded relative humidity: 25
